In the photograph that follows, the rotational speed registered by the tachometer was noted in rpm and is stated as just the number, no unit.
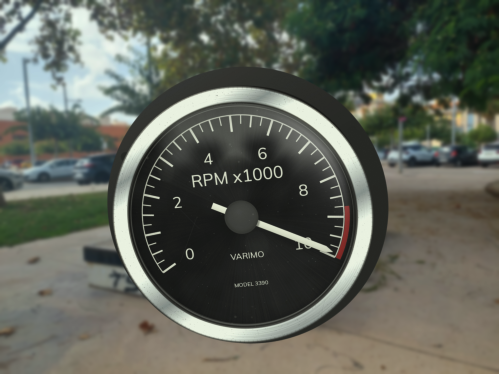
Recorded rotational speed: 9875
